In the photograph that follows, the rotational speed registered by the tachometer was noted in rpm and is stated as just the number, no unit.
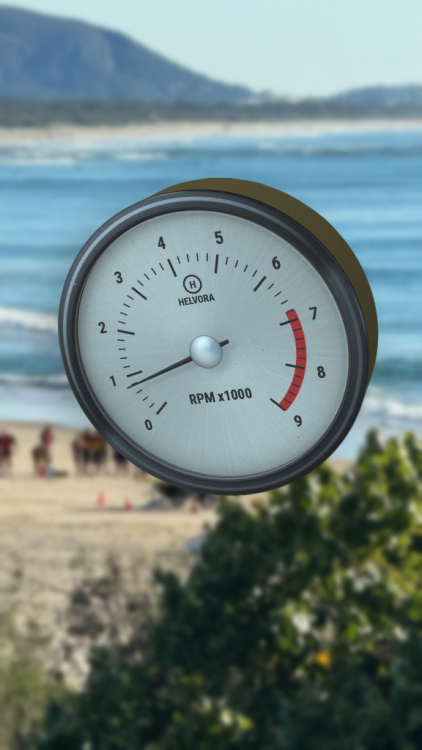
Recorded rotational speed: 800
